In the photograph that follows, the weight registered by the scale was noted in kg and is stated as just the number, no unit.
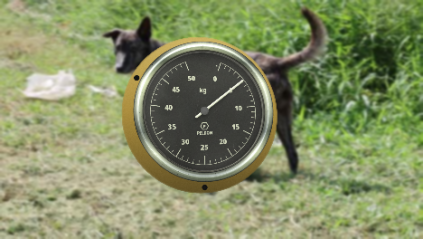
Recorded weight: 5
